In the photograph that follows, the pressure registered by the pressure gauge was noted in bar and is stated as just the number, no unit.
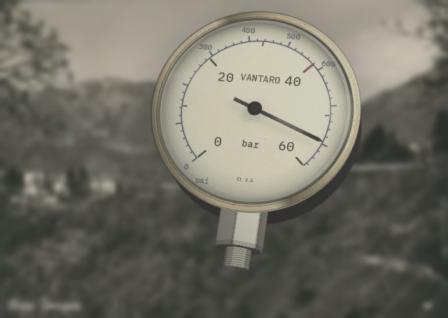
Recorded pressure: 55
